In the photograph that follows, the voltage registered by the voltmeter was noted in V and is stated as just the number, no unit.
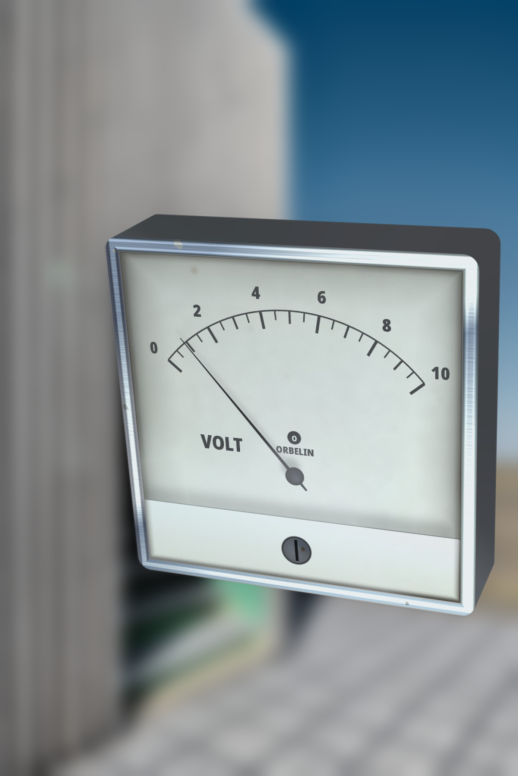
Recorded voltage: 1
